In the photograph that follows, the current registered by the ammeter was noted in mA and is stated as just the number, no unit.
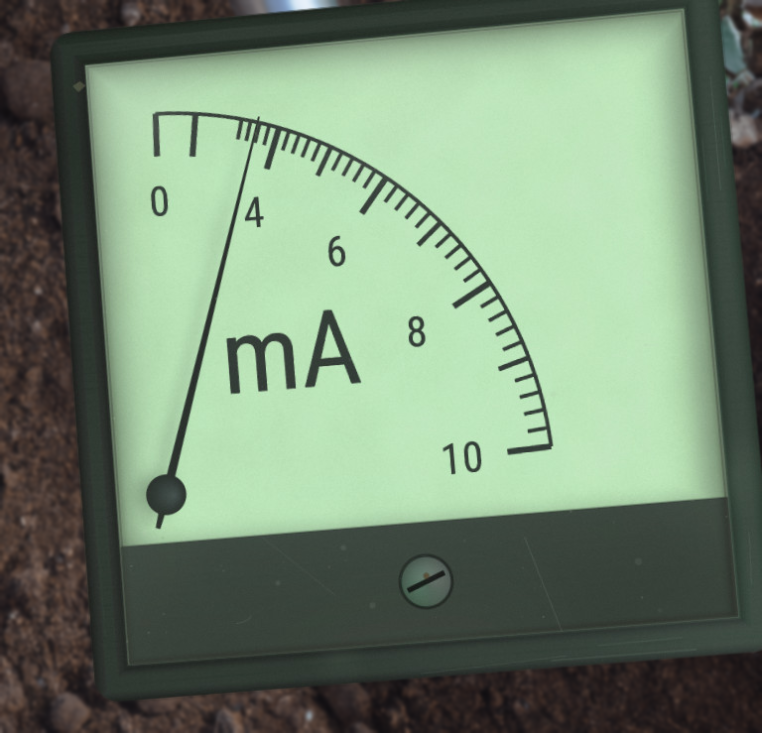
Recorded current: 3.6
